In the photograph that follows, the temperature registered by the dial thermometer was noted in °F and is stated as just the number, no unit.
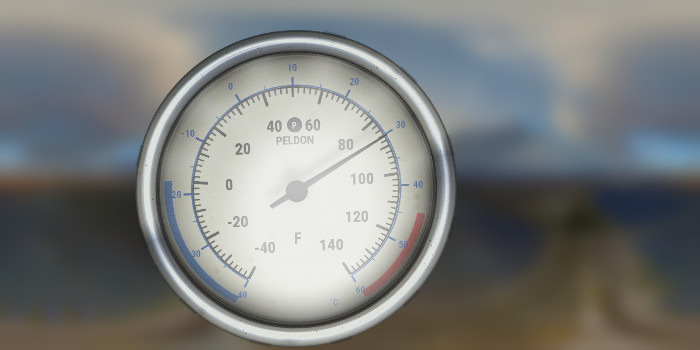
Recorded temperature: 86
